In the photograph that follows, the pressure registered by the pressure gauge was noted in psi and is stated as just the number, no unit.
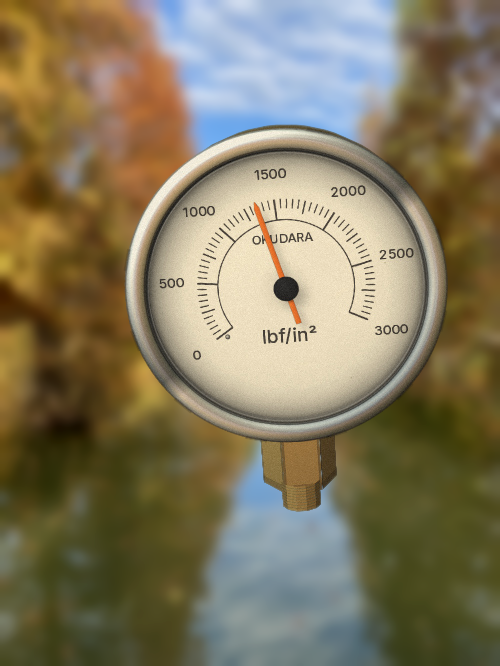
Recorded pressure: 1350
